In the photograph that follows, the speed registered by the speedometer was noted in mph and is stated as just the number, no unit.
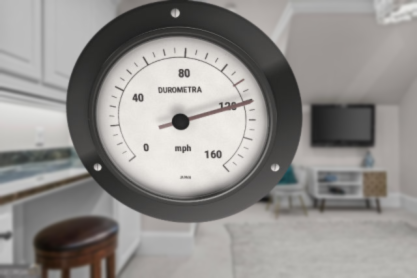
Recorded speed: 120
